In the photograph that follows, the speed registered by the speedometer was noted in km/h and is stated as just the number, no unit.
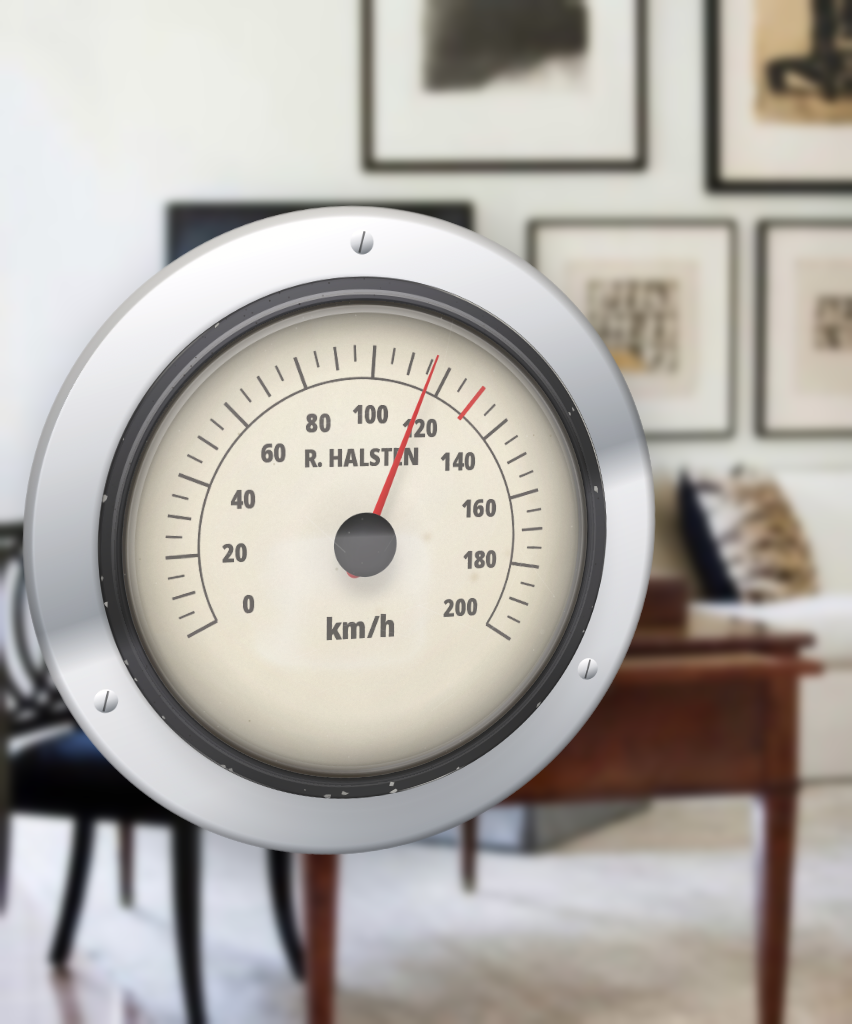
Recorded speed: 115
